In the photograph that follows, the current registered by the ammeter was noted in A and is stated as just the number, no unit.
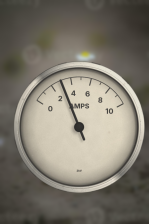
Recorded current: 3
